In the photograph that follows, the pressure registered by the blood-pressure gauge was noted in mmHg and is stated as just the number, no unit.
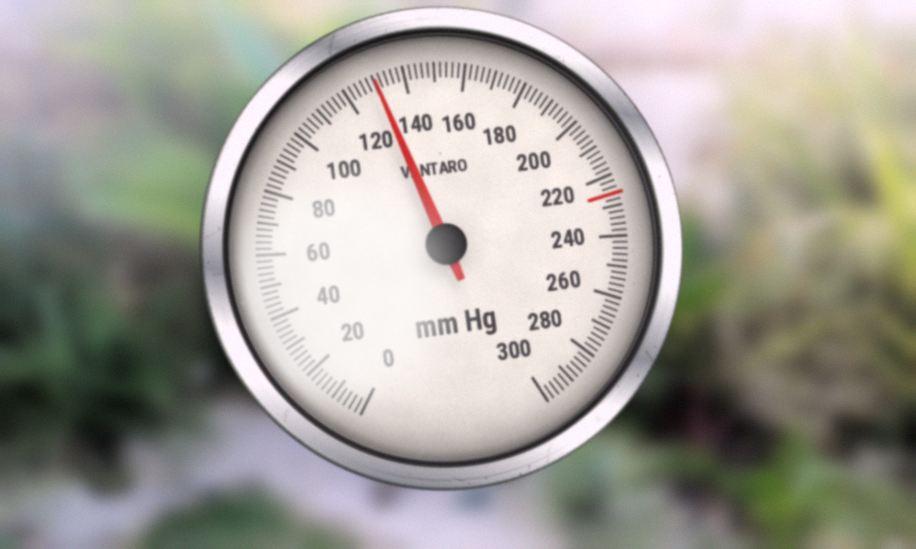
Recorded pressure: 130
